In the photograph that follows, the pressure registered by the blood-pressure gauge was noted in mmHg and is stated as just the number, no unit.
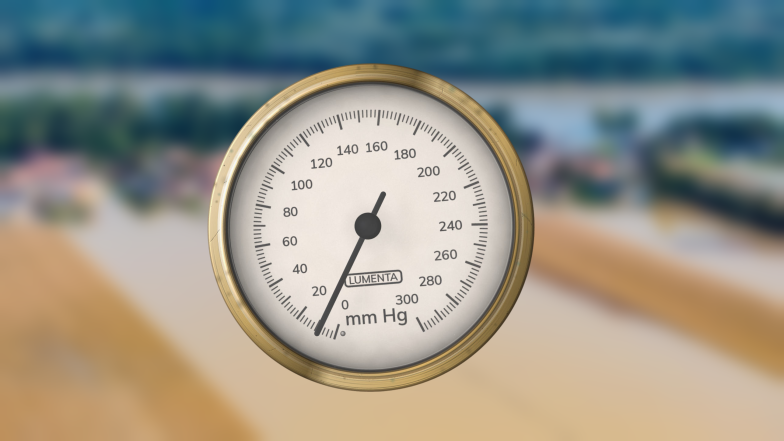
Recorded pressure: 8
